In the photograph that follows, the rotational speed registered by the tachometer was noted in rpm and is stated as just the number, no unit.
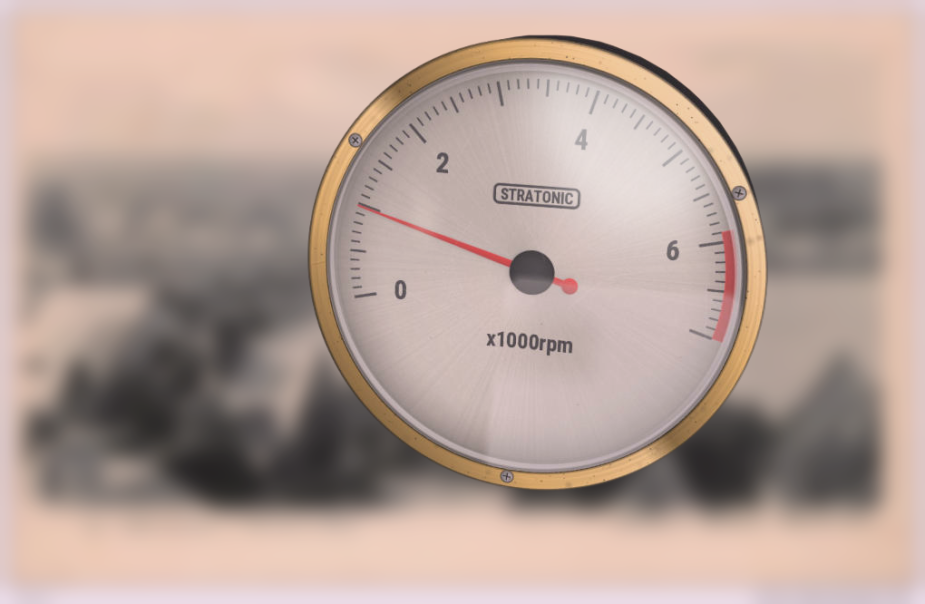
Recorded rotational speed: 1000
